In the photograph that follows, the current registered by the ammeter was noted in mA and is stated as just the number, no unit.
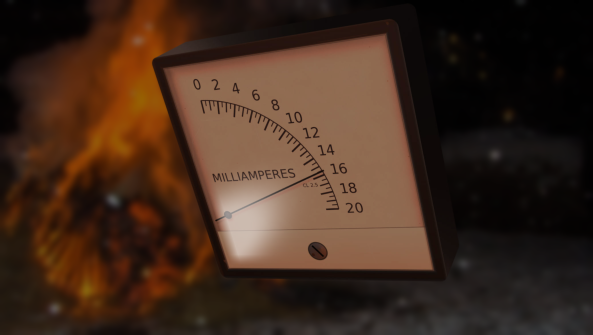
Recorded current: 15.5
